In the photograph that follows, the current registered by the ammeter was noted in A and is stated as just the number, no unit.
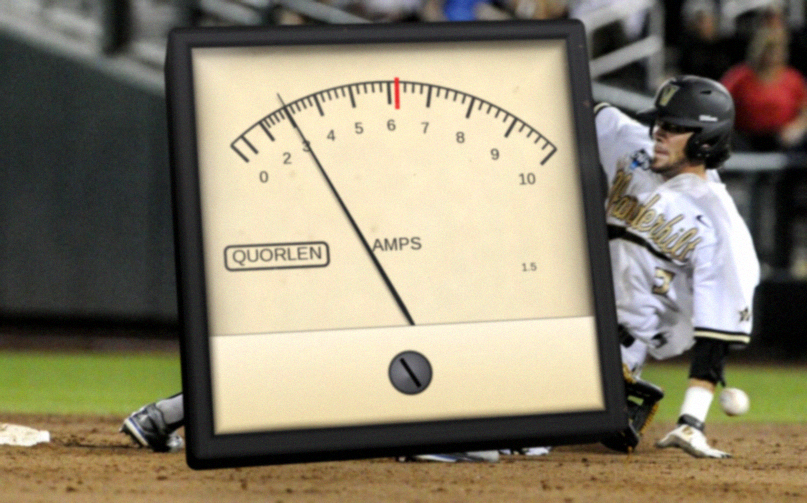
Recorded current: 3
